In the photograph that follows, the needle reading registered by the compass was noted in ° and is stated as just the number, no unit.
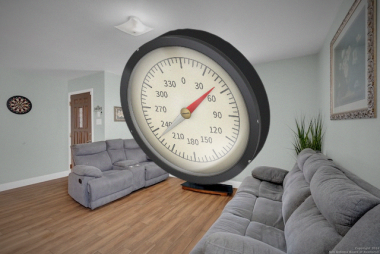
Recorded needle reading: 50
